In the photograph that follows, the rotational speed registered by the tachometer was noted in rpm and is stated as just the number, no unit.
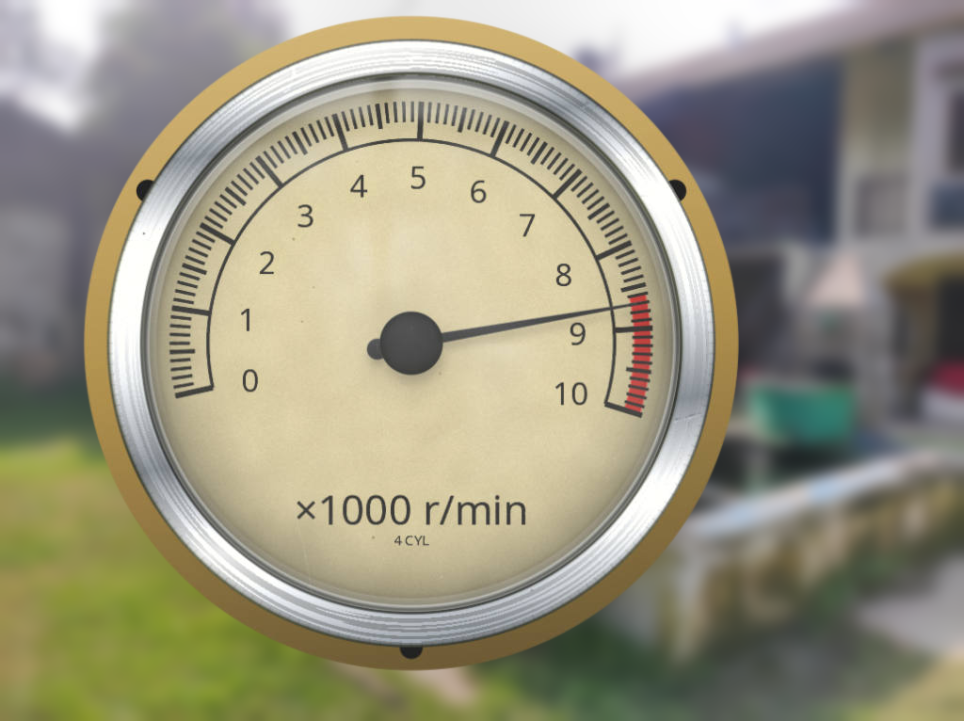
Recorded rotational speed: 8700
